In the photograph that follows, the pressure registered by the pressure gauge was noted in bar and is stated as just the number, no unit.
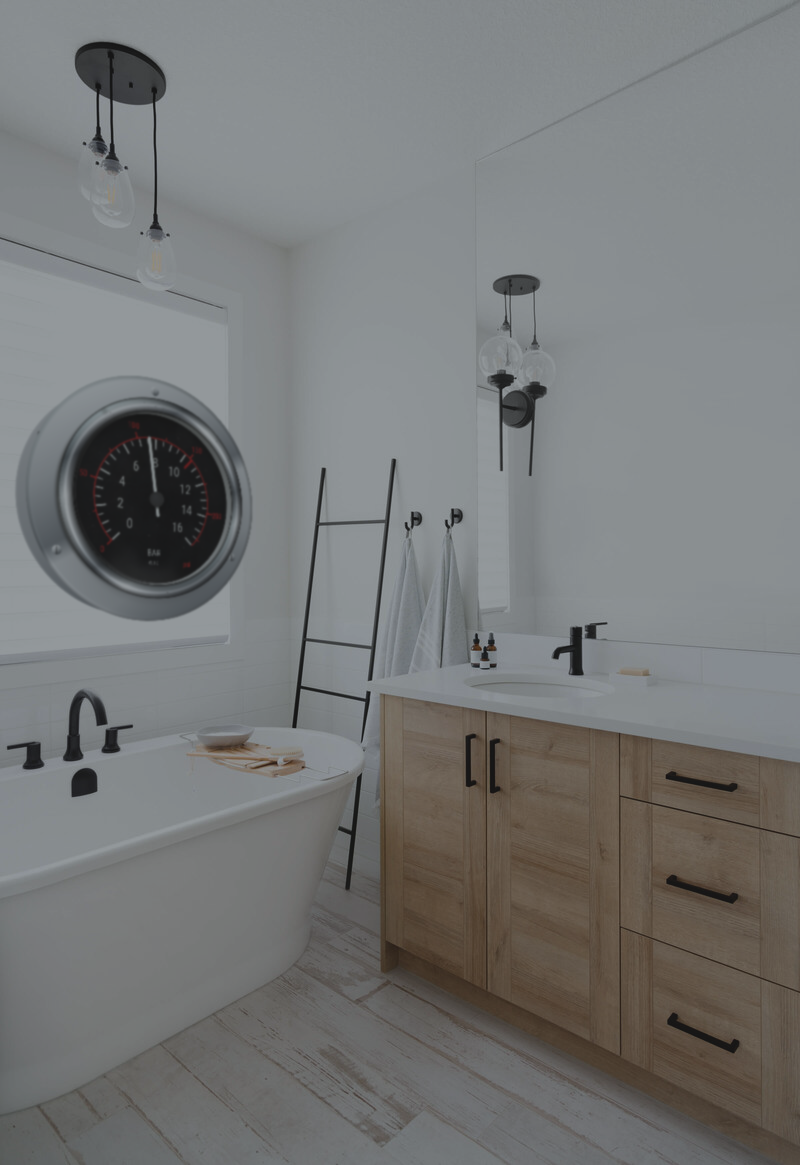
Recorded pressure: 7.5
